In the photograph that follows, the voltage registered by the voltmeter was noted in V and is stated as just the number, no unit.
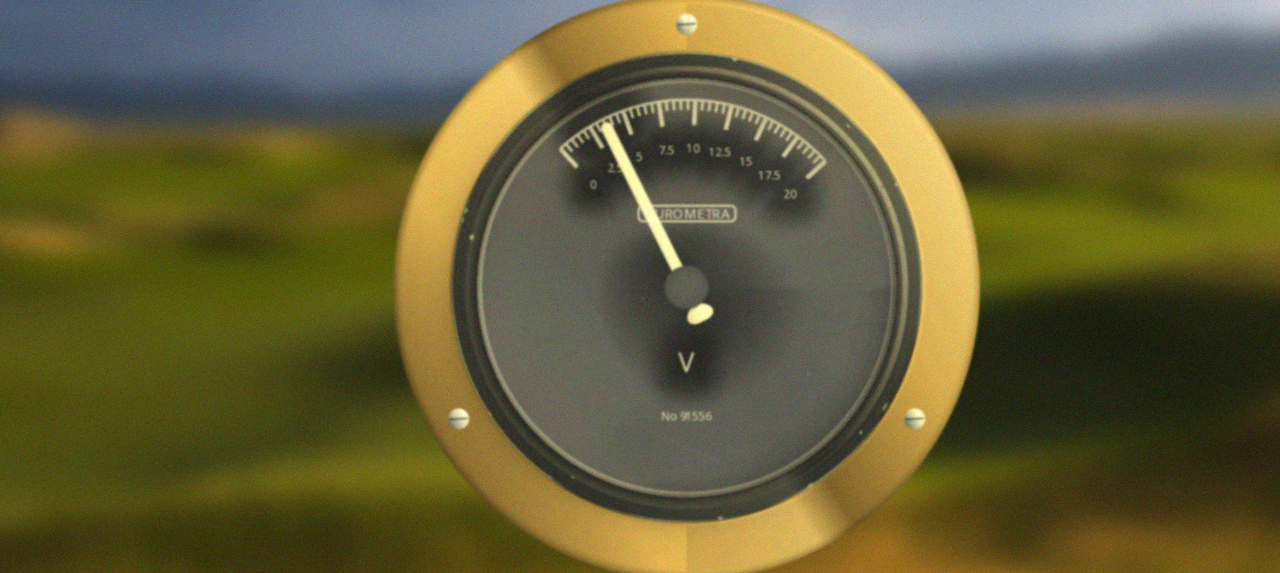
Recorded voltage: 3.5
